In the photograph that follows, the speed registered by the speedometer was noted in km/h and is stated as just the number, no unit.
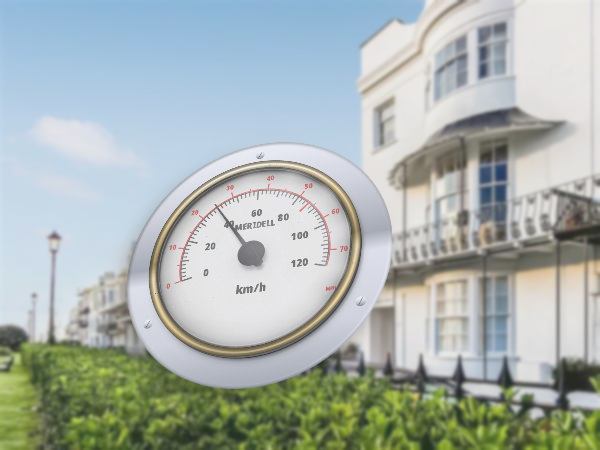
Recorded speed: 40
